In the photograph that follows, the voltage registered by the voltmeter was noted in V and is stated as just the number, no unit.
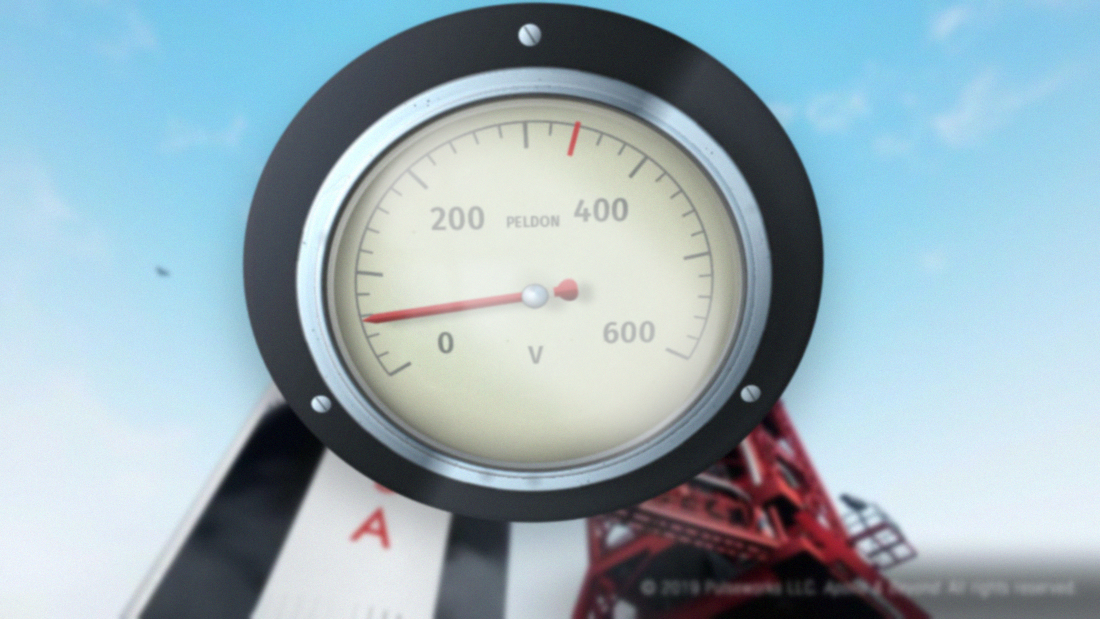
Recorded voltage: 60
